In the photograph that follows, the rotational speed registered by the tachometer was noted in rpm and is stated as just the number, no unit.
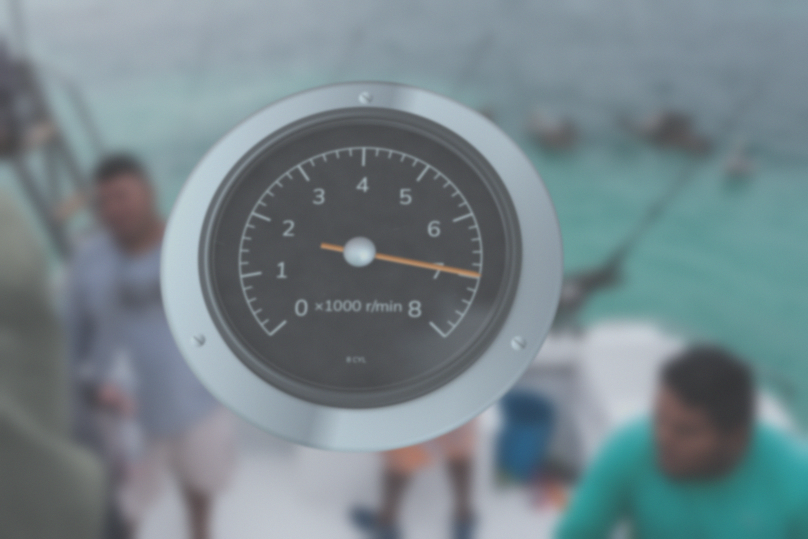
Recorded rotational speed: 7000
